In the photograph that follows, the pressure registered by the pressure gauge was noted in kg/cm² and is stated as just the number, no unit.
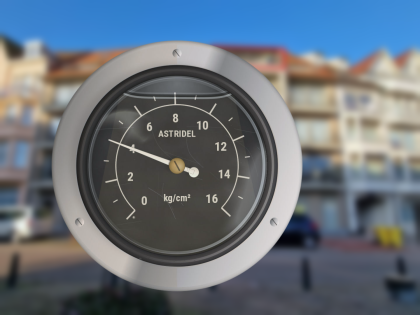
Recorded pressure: 4
